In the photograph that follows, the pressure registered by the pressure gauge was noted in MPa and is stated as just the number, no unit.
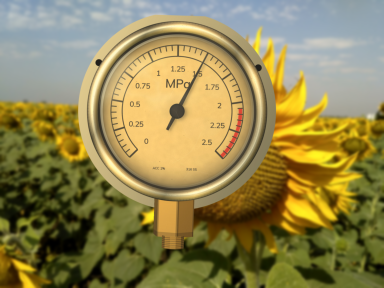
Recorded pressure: 1.5
